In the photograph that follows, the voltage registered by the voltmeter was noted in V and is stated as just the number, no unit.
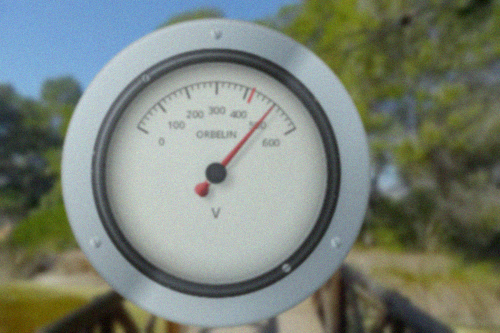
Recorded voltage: 500
